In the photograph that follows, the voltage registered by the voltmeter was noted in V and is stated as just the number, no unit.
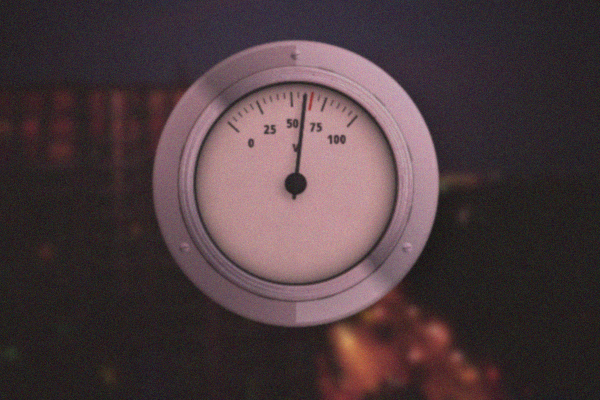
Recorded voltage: 60
